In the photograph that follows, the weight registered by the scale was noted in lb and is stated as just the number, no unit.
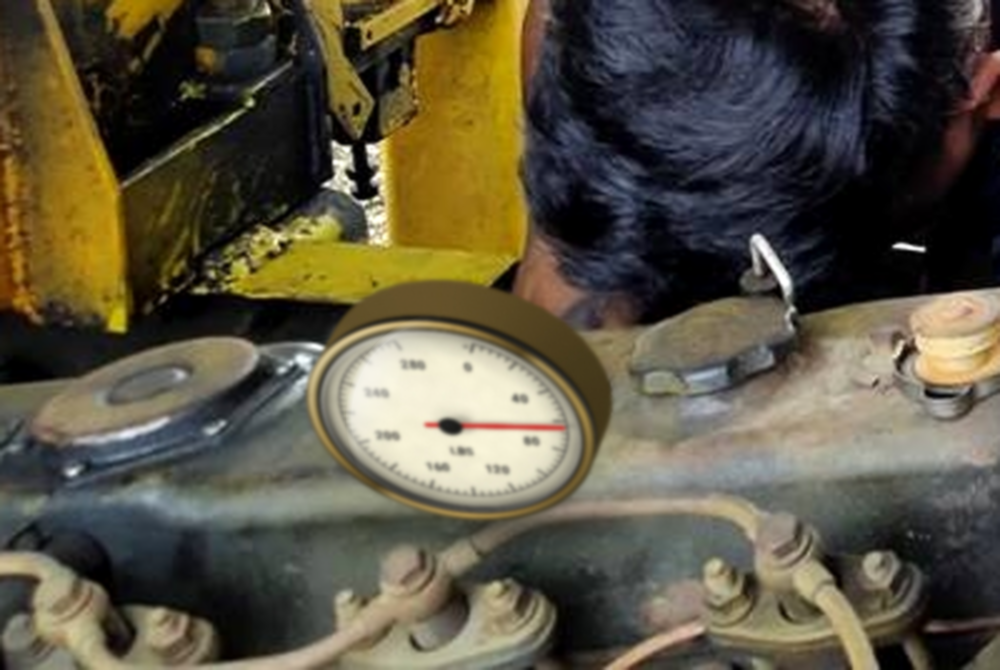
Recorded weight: 60
